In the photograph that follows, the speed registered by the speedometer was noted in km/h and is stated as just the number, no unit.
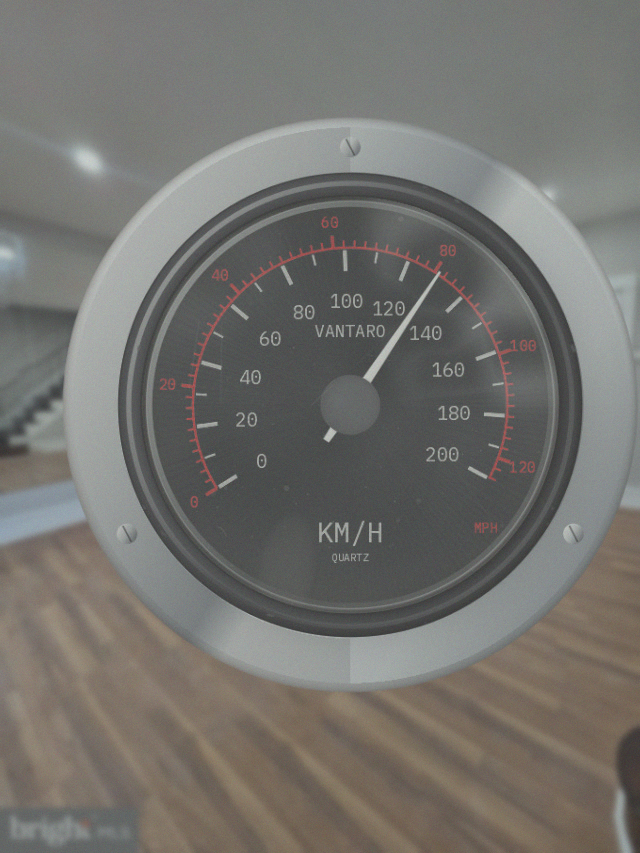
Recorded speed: 130
